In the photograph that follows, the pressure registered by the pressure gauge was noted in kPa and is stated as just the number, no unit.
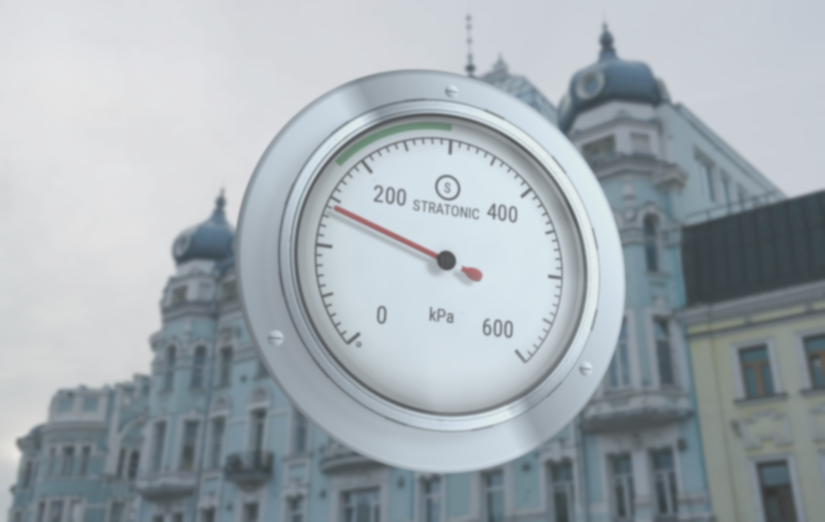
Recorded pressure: 140
